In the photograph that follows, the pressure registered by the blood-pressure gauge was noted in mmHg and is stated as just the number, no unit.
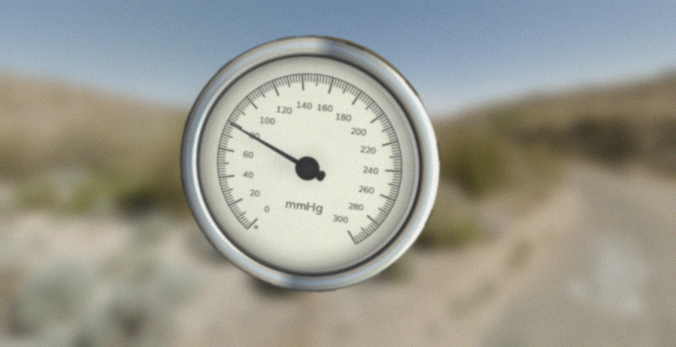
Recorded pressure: 80
